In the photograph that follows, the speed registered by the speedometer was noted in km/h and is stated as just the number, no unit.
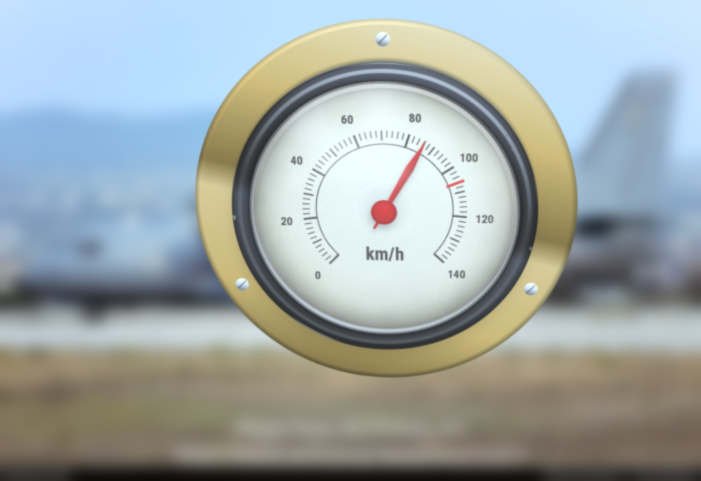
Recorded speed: 86
